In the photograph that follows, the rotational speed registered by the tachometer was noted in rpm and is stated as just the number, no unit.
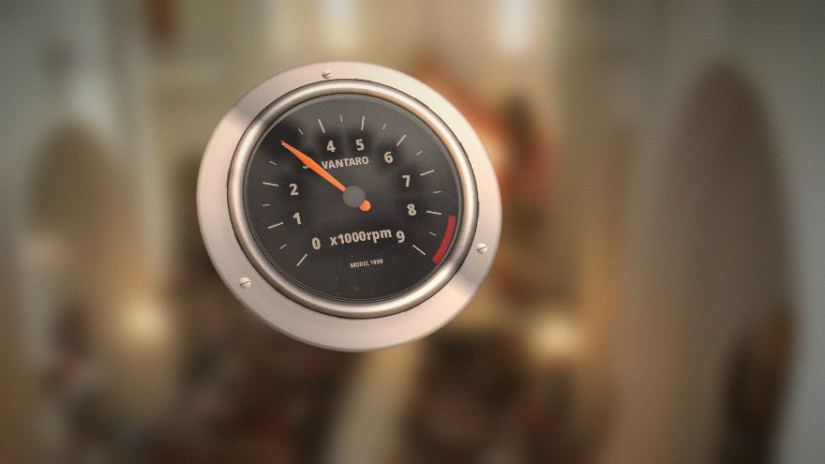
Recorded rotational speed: 3000
